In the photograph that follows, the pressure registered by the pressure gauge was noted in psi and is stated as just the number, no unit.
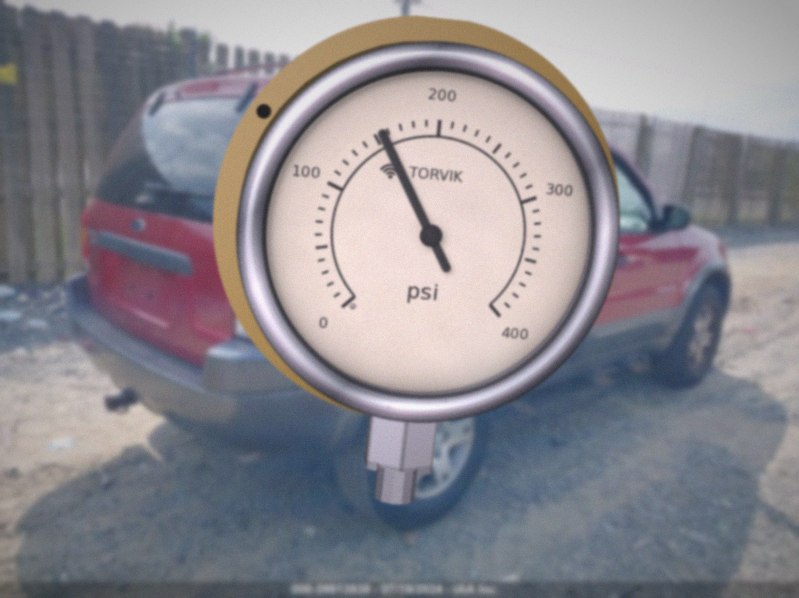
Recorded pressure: 155
